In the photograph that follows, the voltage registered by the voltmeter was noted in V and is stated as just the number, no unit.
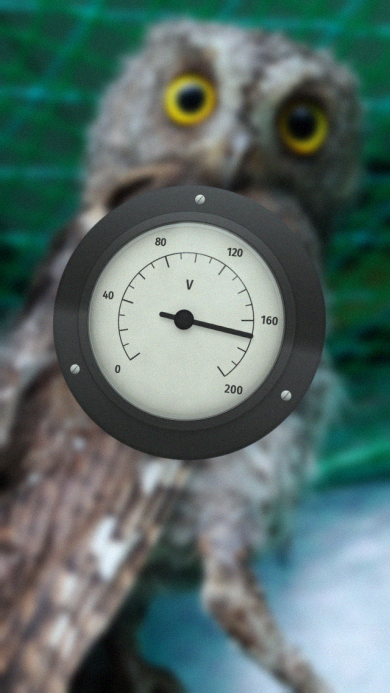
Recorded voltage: 170
